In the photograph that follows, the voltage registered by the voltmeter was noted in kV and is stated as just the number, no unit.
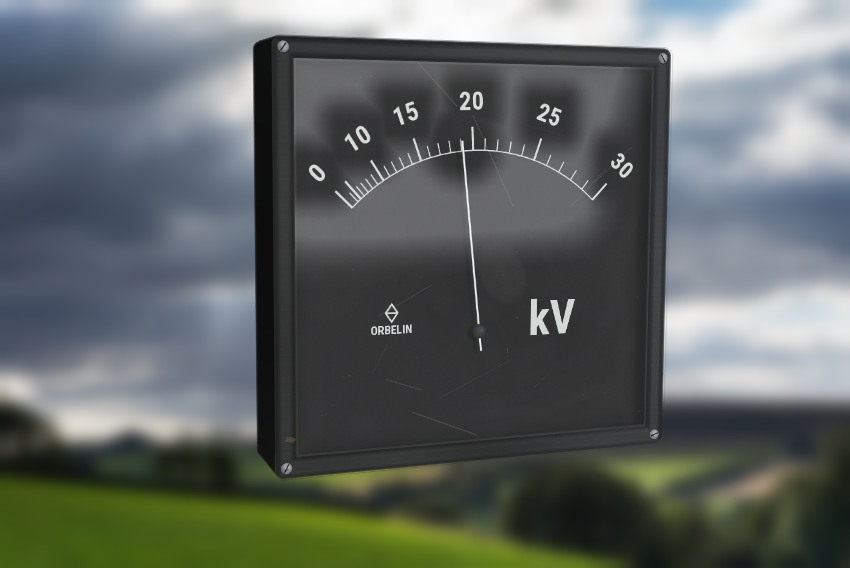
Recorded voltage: 19
